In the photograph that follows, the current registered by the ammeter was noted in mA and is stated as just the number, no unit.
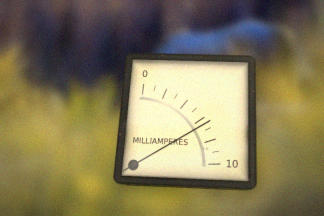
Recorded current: 6.5
